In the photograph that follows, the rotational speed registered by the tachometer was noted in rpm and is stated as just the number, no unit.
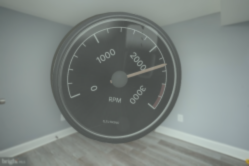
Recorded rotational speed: 2300
